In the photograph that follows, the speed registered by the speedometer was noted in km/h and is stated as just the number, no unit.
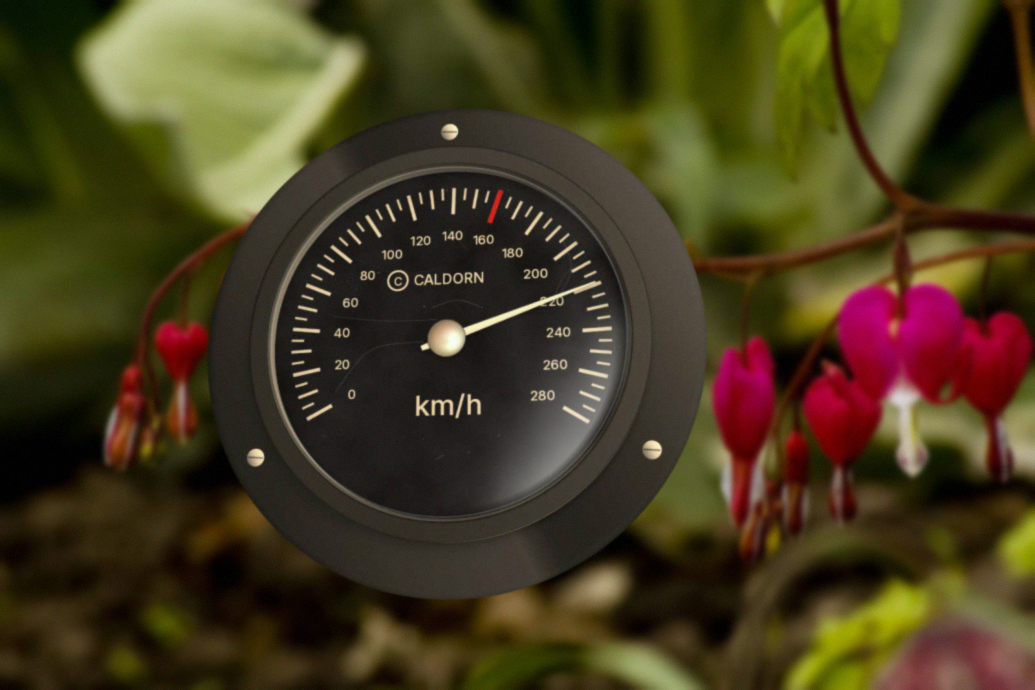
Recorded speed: 220
